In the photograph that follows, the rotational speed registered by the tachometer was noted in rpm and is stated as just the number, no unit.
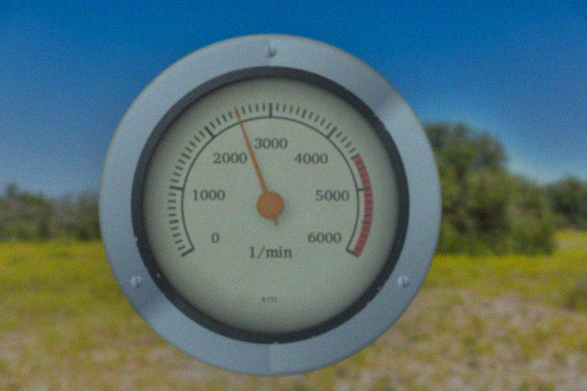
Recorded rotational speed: 2500
